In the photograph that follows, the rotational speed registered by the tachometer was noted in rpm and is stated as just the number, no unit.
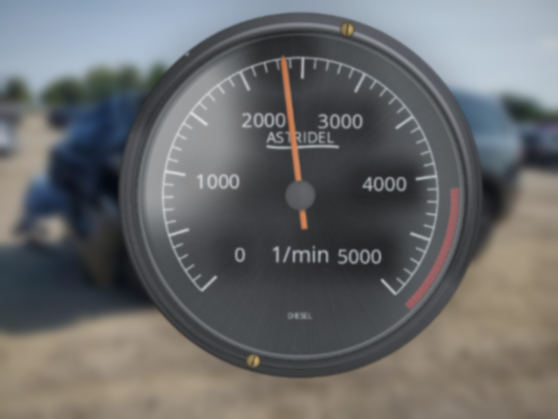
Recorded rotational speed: 2350
